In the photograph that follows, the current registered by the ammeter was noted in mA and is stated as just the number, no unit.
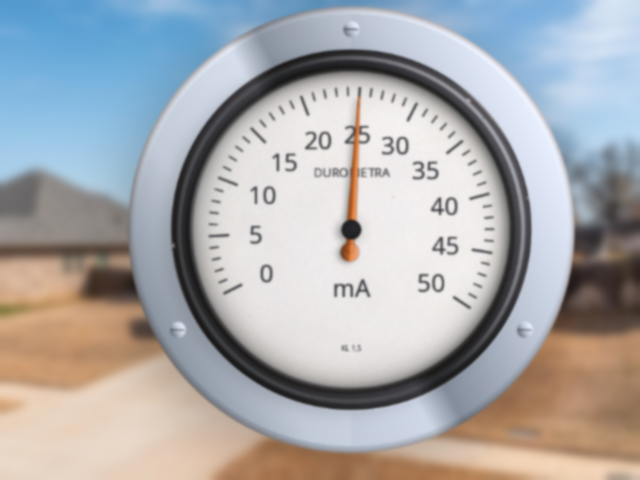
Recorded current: 25
